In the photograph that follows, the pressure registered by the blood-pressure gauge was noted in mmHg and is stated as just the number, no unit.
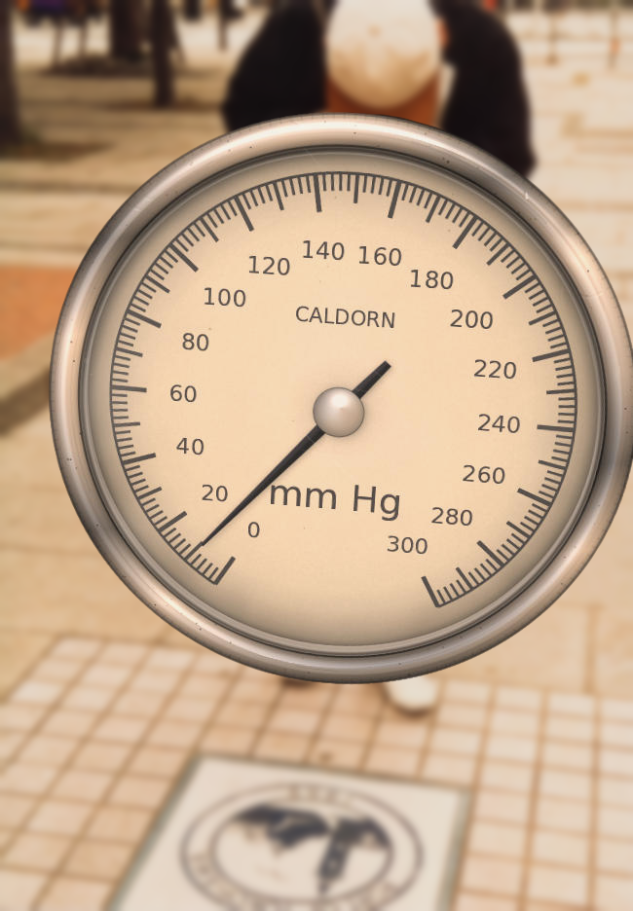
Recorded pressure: 10
